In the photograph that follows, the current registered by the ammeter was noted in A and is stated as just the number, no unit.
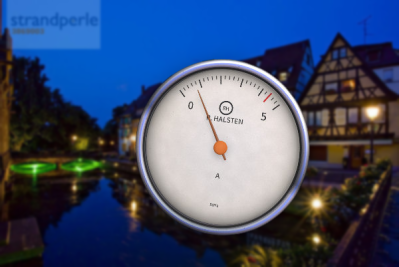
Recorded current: 0.8
